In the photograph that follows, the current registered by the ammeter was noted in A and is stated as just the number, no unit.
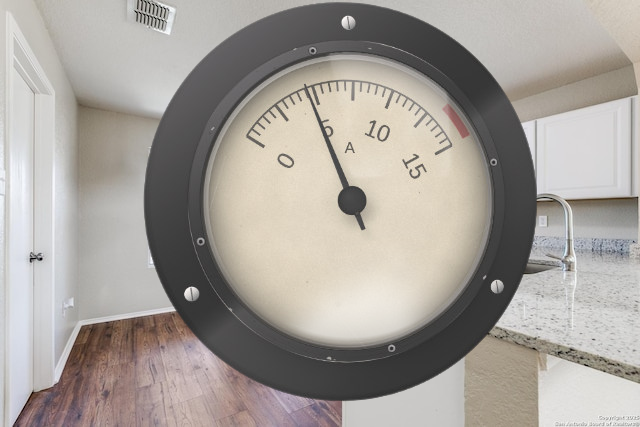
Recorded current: 4.5
